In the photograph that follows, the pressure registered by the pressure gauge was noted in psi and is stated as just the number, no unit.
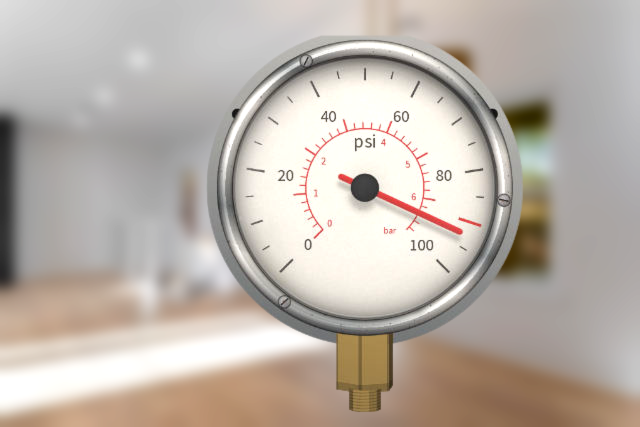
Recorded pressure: 92.5
